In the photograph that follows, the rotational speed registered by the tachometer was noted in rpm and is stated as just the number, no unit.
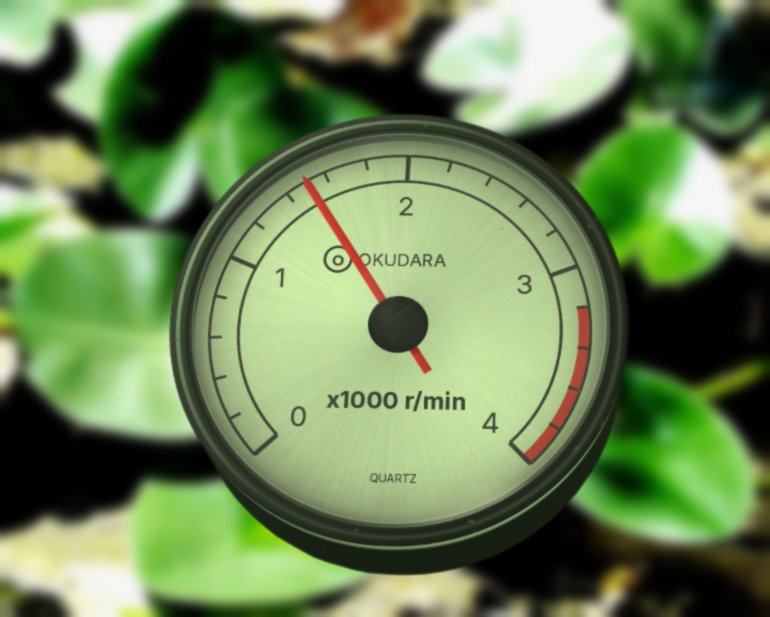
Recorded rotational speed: 1500
